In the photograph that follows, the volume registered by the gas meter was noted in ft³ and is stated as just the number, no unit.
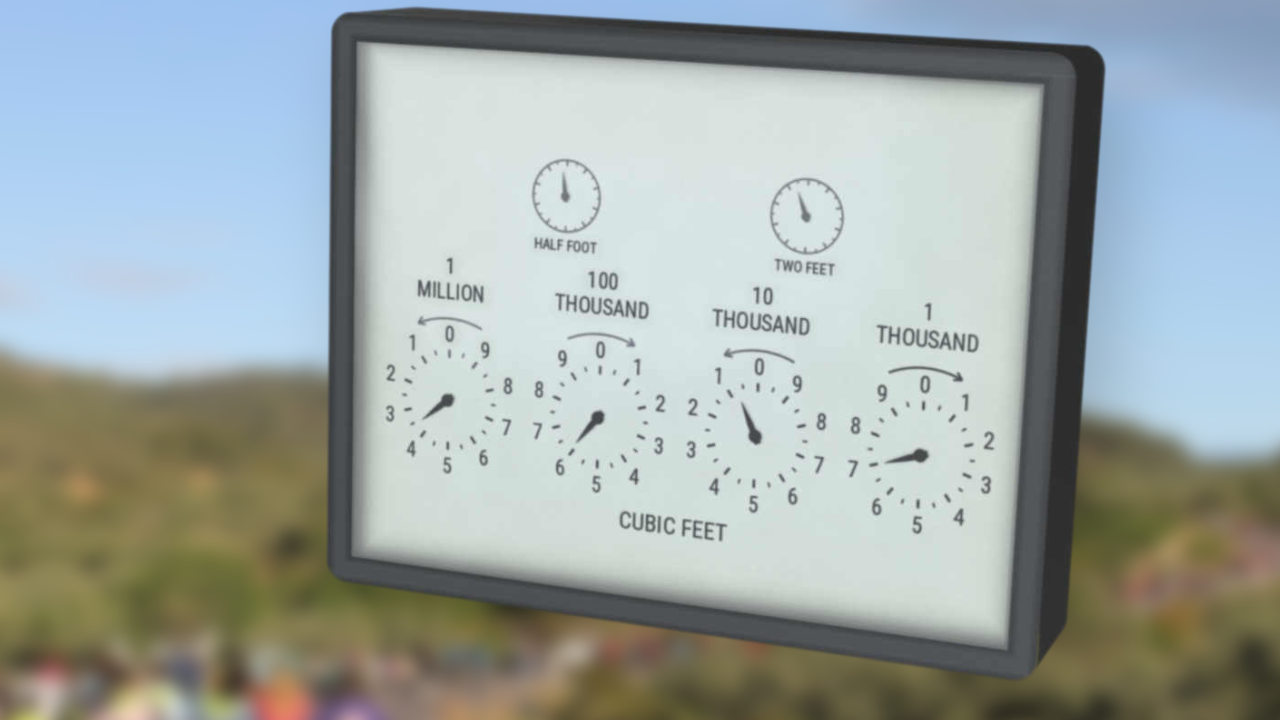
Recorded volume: 360700
